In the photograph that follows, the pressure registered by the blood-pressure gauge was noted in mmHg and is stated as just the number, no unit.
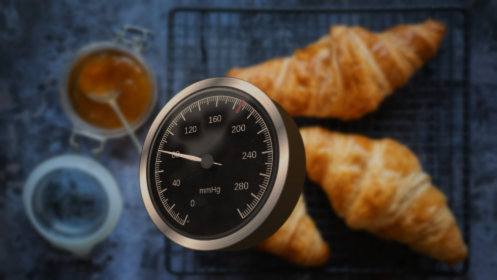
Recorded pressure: 80
